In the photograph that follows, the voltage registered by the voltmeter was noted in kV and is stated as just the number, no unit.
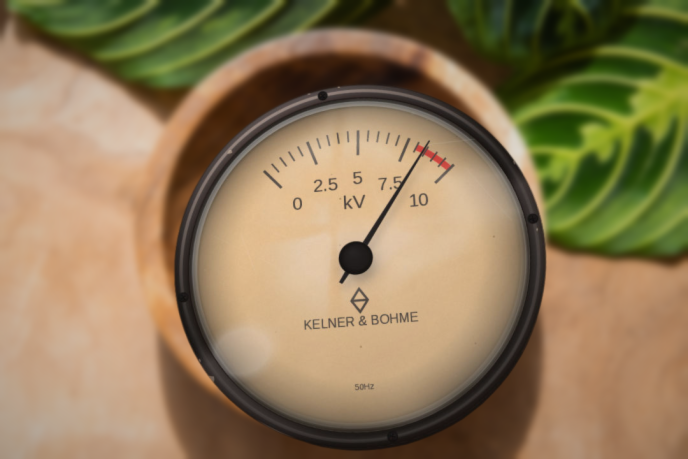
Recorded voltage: 8.5
